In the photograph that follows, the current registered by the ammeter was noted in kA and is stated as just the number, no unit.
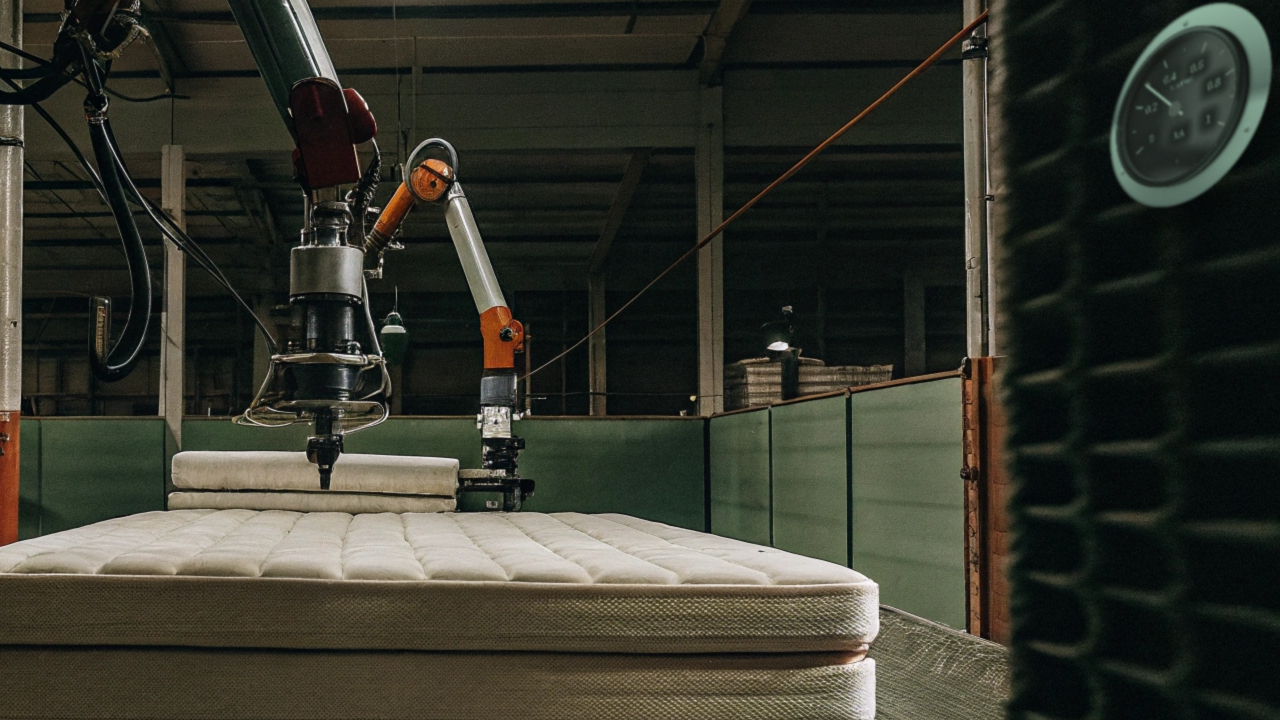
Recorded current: 0.3
